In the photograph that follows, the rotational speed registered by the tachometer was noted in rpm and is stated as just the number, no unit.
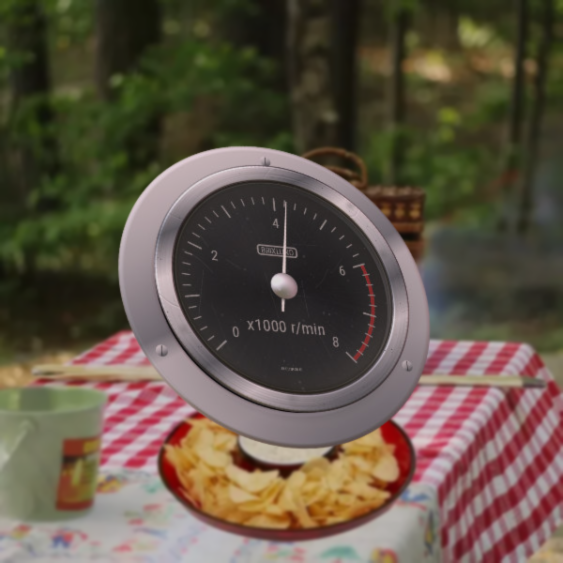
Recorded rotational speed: 4200
